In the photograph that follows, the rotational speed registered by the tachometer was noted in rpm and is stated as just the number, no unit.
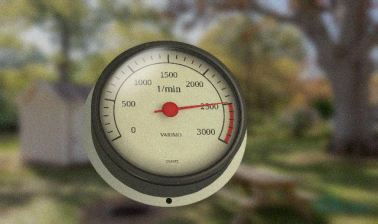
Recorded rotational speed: 2500
